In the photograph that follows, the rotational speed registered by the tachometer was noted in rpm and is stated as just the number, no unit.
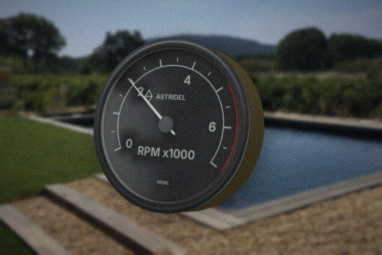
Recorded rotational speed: 2000
